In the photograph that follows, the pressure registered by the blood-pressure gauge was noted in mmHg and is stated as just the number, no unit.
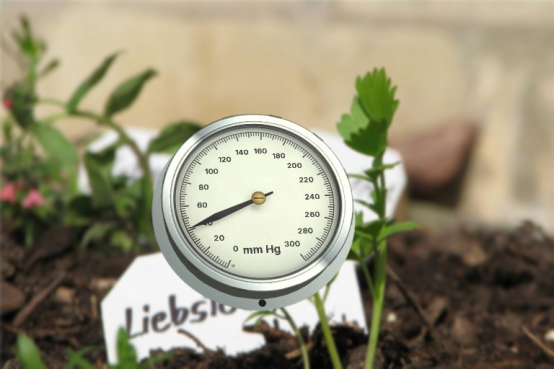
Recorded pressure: 40
